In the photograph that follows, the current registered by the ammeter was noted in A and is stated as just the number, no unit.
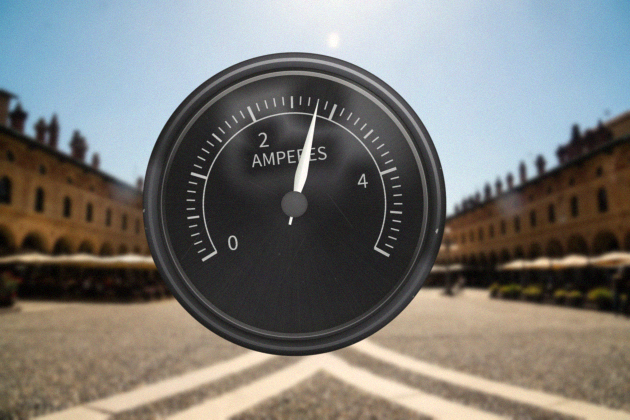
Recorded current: 2.8
